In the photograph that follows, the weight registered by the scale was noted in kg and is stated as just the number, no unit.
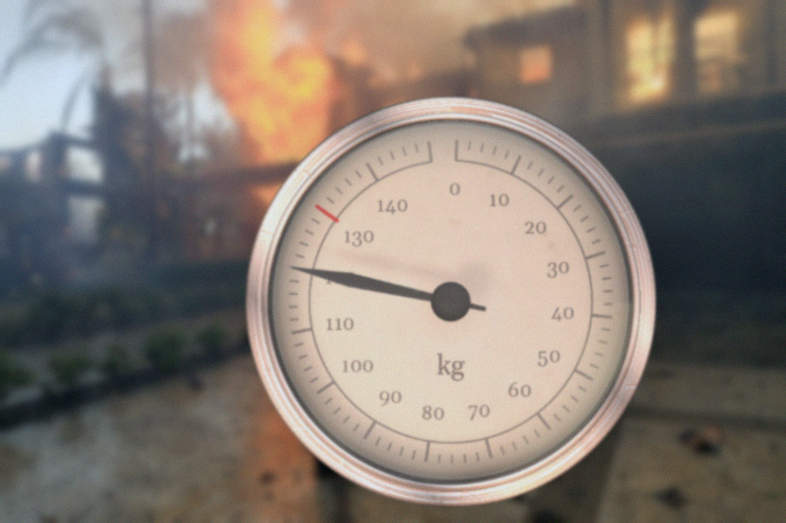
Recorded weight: 120
